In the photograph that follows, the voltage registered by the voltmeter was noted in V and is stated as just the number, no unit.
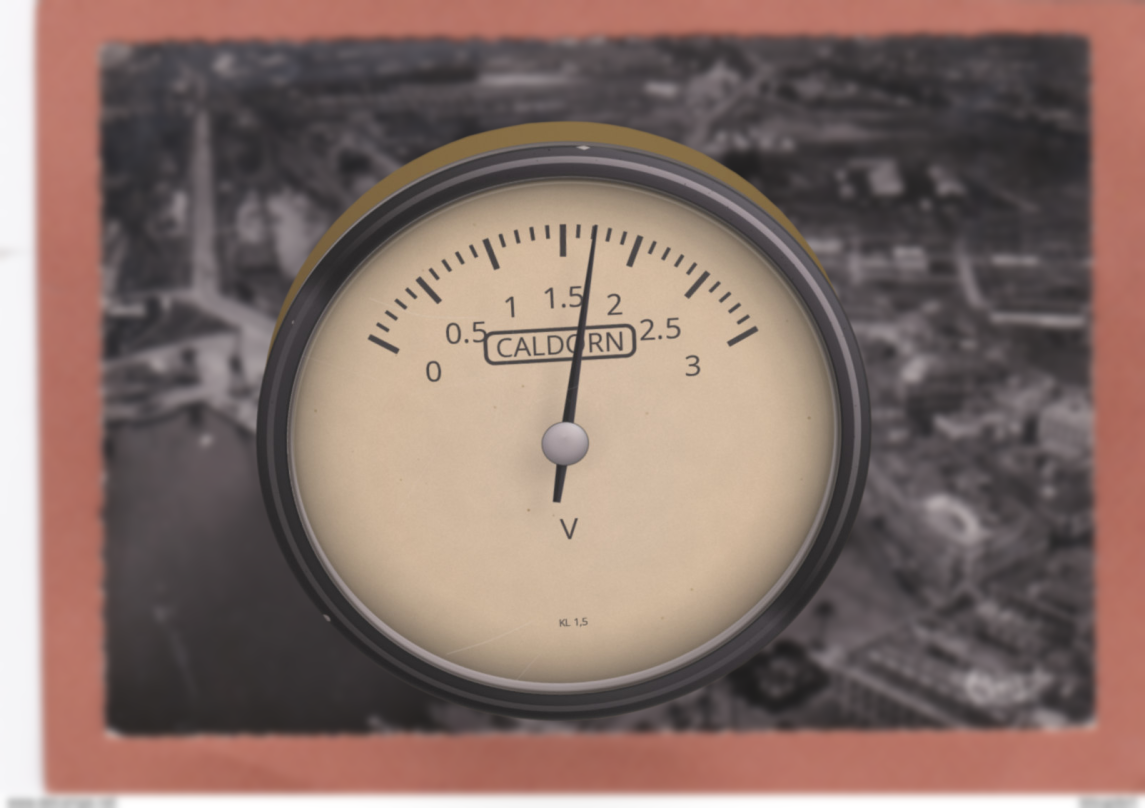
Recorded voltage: 1.7
